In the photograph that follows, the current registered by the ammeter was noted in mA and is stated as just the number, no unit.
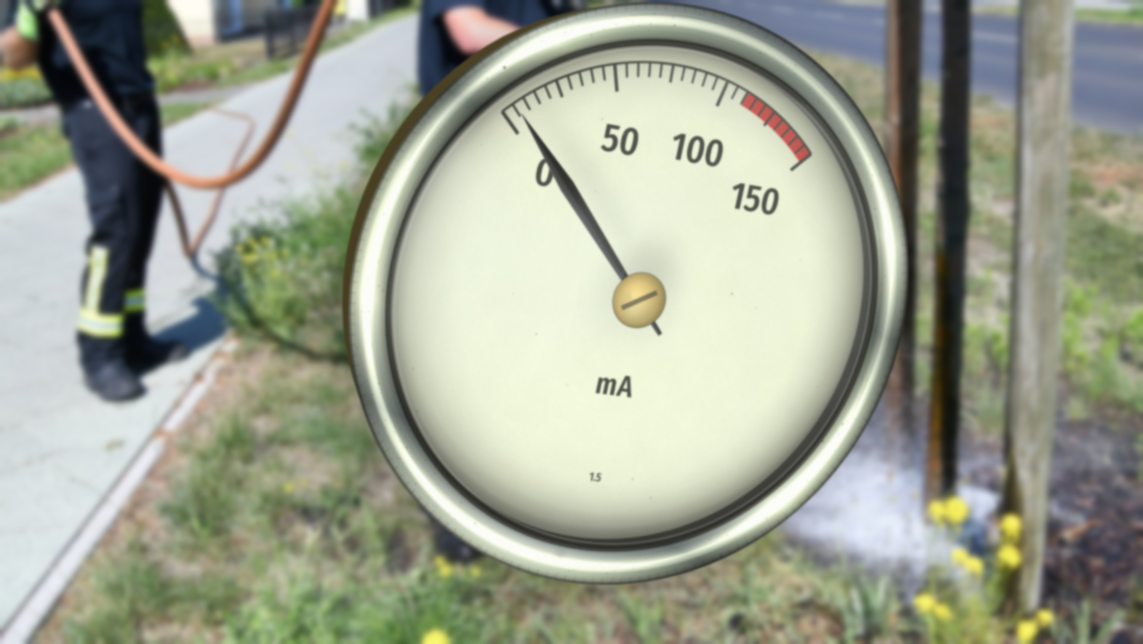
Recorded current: 5
